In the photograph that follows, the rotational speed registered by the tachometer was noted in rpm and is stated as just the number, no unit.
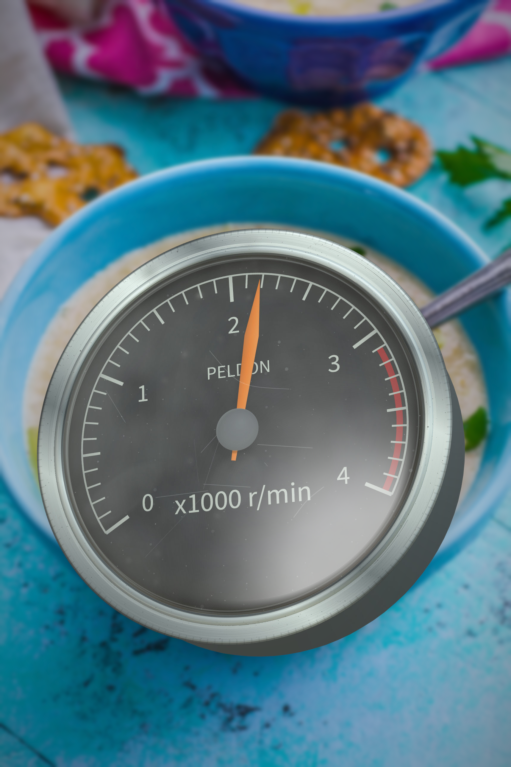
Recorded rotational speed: 2200
